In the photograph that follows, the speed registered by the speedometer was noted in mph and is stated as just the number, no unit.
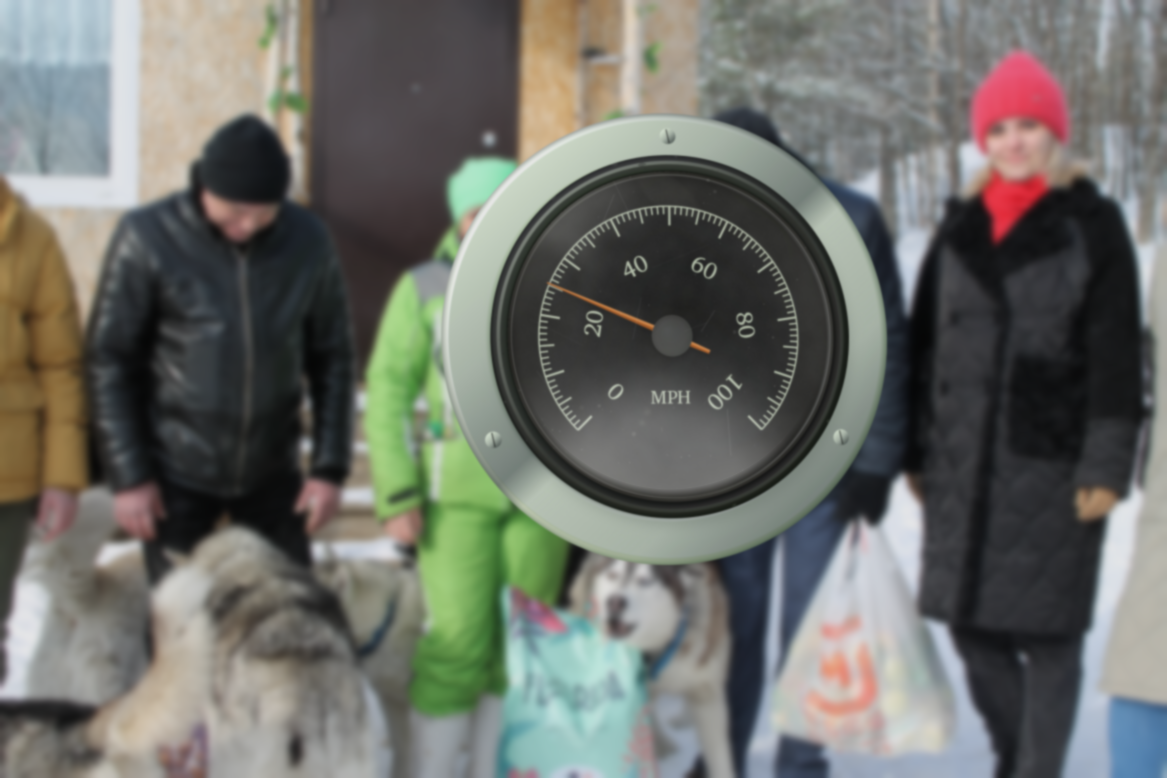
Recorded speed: 25
